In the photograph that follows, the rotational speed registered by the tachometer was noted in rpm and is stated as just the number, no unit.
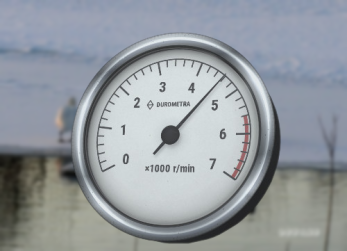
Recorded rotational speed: 4600
